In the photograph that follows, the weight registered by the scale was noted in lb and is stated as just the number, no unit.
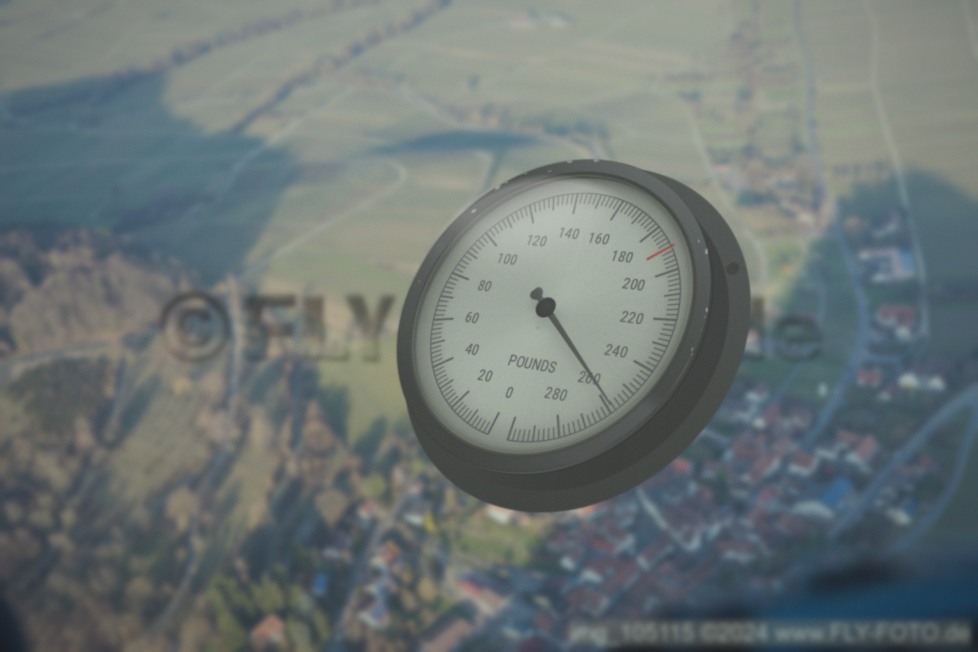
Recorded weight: 258
